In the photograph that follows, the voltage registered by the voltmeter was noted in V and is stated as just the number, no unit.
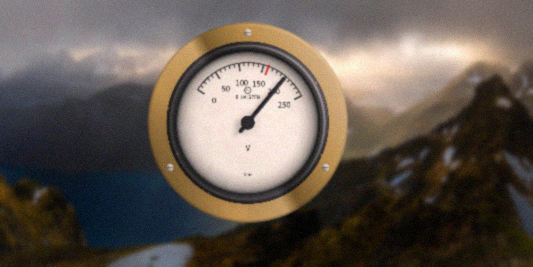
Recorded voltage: 200
